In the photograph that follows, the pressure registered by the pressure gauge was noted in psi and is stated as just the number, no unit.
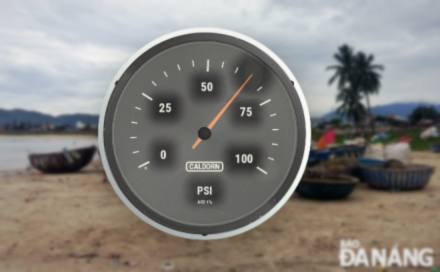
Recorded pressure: 65
